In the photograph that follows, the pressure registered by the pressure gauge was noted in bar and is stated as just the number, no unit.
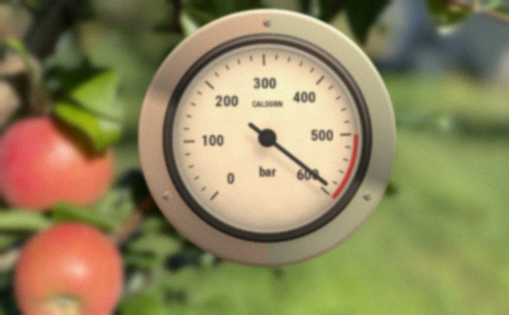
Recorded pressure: 590
